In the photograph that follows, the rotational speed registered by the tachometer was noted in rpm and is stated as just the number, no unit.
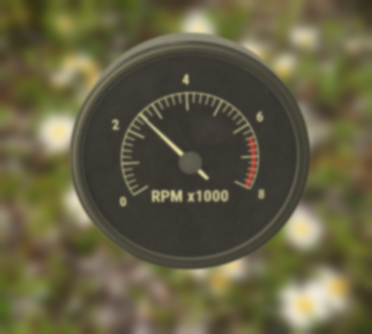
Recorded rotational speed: 2600
